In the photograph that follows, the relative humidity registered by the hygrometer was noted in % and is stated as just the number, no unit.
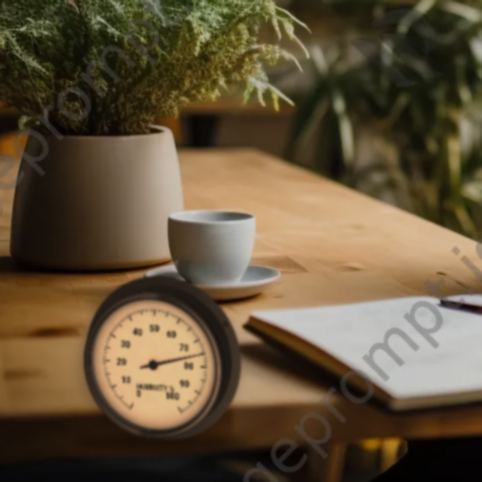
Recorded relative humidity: 75
